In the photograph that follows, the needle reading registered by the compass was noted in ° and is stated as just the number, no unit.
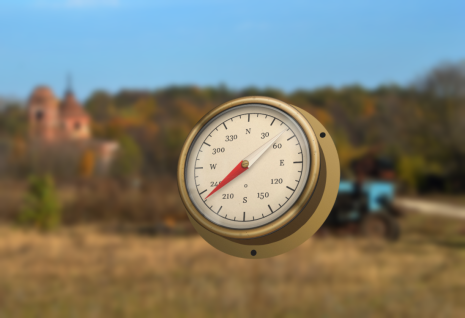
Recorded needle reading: 230
